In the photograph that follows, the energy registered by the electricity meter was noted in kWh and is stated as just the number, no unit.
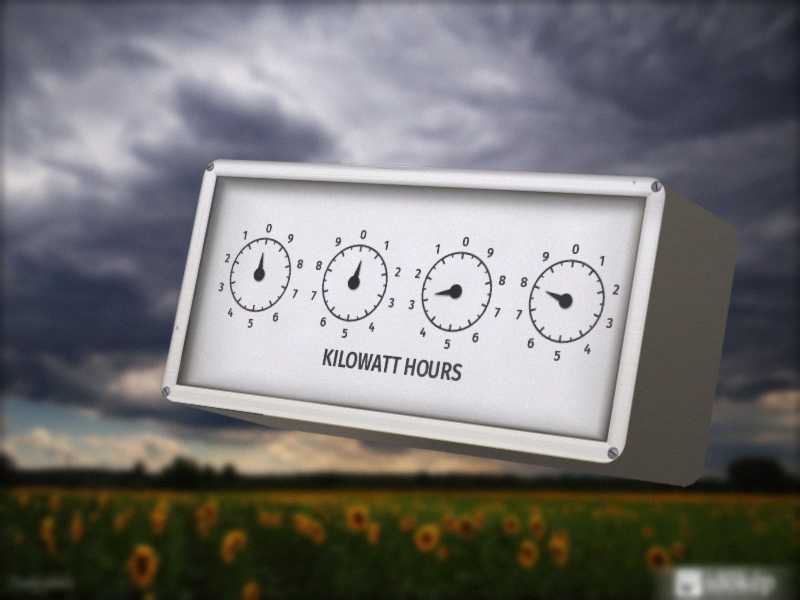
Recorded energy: 28
